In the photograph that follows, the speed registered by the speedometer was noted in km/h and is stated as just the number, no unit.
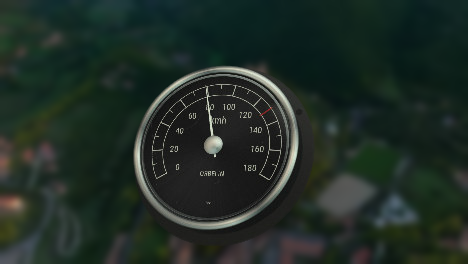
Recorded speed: 80
